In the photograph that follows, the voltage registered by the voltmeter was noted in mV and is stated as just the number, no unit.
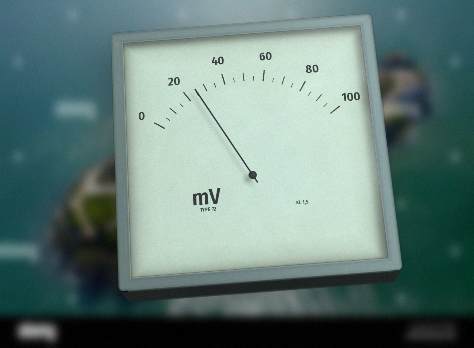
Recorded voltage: 25
